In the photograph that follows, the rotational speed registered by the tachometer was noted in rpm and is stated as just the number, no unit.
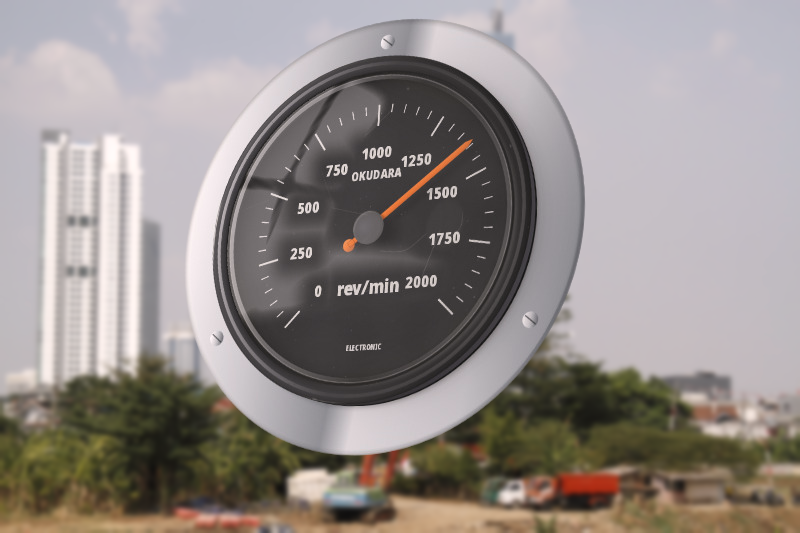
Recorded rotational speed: 1400
